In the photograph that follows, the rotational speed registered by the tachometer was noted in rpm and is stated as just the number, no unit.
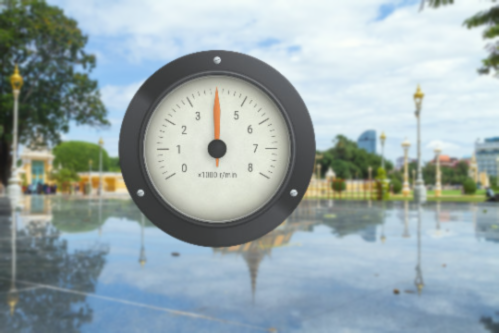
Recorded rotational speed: 4000
